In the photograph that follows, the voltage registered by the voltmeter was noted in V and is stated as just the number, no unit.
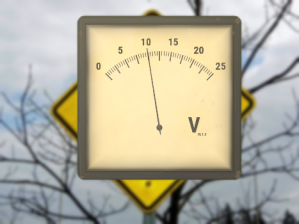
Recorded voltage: 10
